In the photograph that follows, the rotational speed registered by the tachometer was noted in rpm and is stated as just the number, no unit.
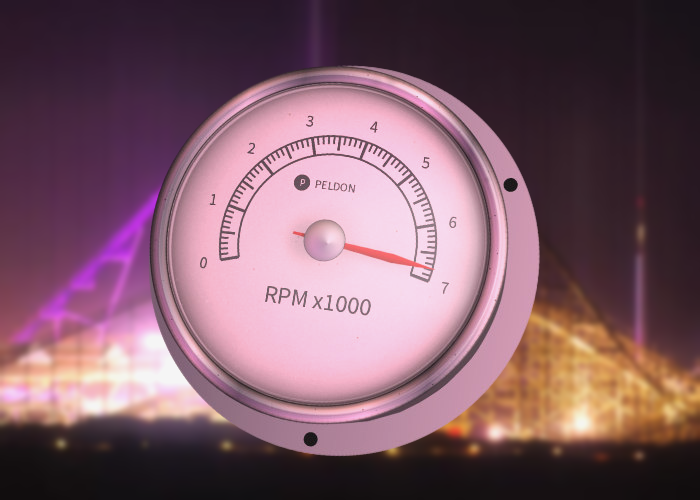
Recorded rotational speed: 6800
